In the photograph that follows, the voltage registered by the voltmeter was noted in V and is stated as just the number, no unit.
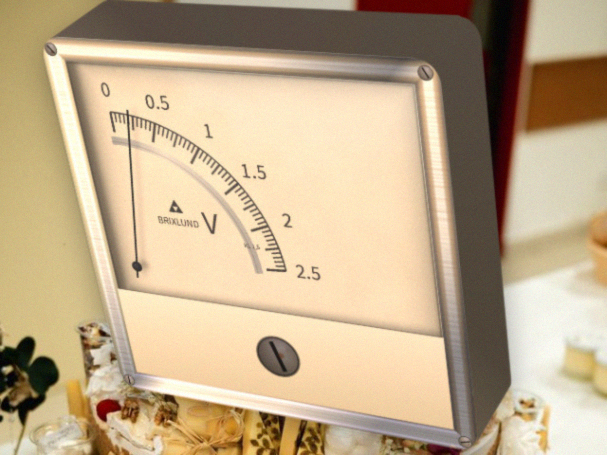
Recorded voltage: 0.25
